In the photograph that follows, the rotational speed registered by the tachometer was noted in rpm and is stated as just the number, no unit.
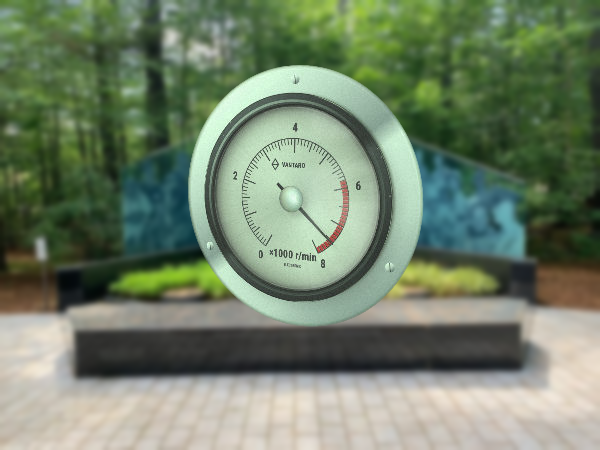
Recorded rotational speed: 7500
